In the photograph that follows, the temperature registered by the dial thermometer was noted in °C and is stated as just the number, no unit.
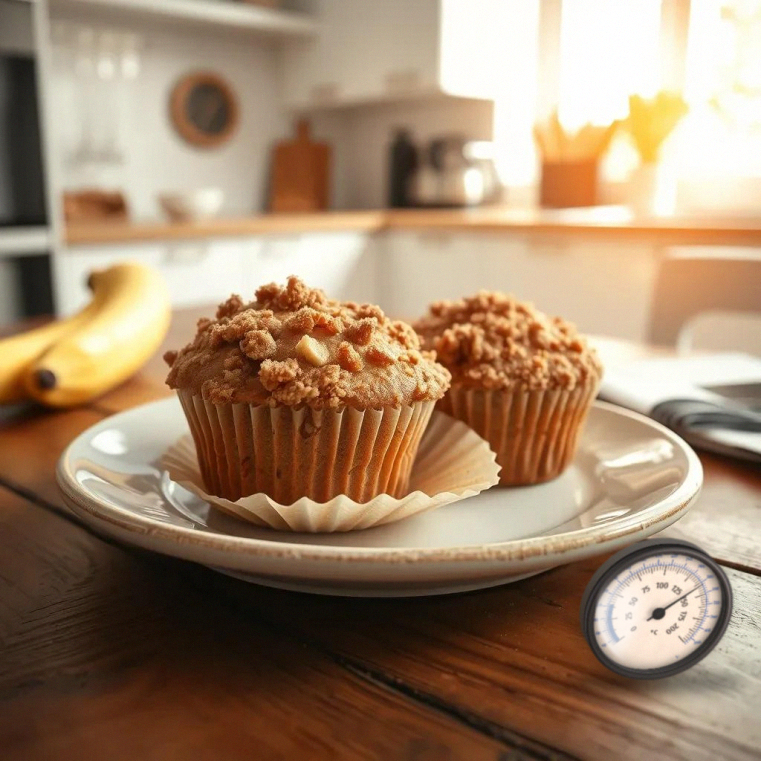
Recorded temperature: 137.5
